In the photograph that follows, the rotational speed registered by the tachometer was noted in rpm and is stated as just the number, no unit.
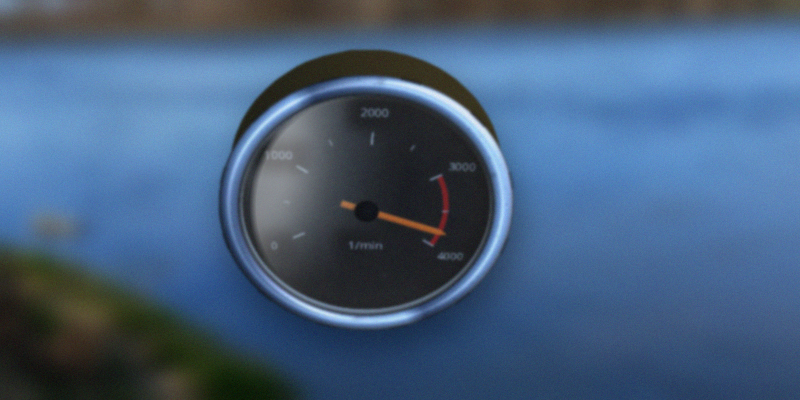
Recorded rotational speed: 3750
